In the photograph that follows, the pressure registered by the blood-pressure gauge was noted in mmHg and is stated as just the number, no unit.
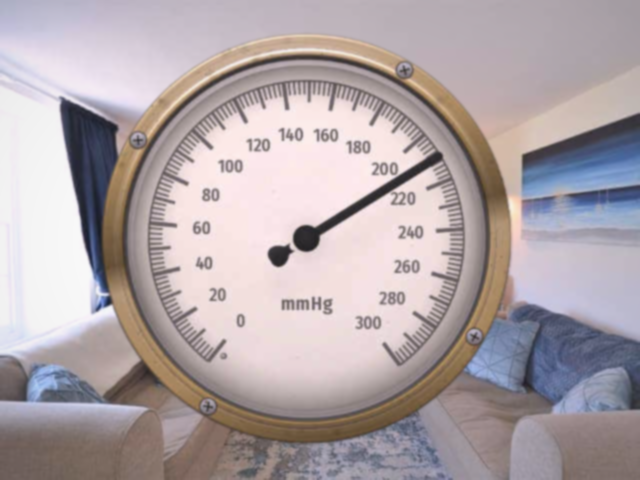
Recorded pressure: 210
